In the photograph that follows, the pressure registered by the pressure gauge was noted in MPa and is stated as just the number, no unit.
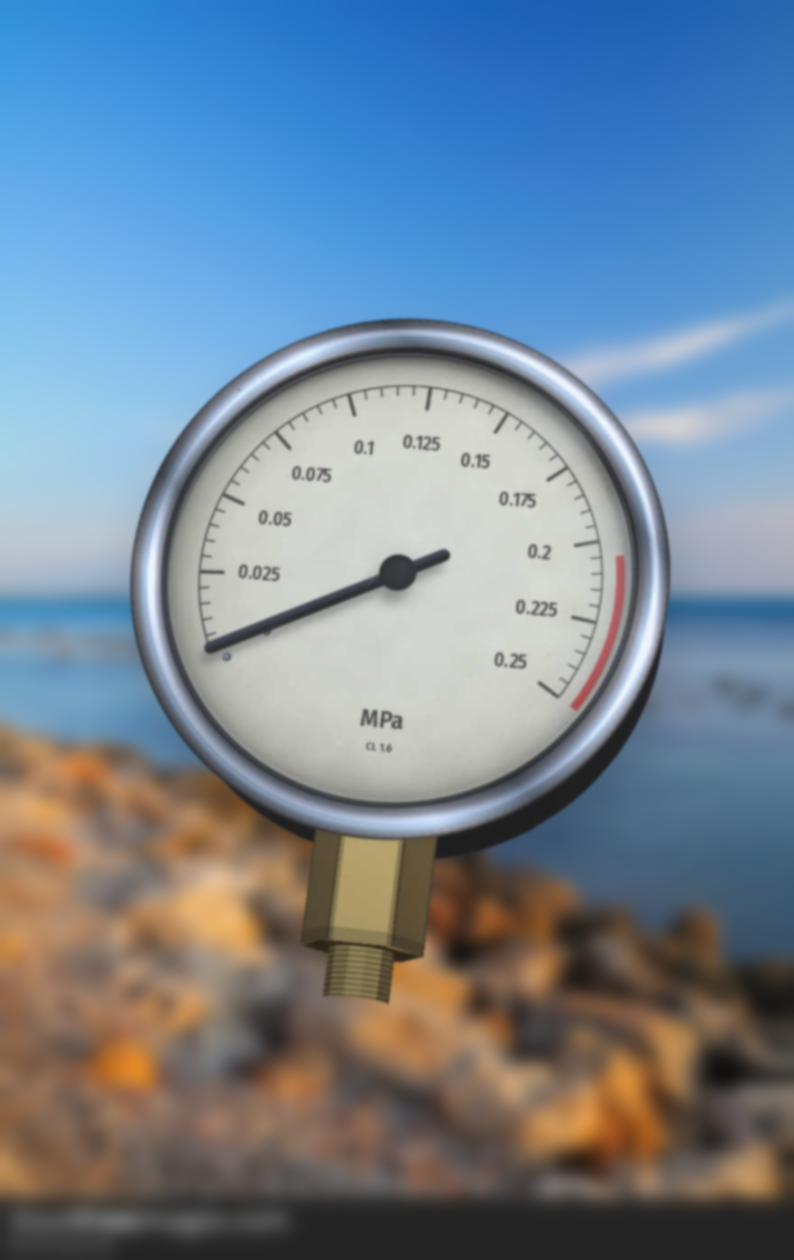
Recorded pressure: 0
